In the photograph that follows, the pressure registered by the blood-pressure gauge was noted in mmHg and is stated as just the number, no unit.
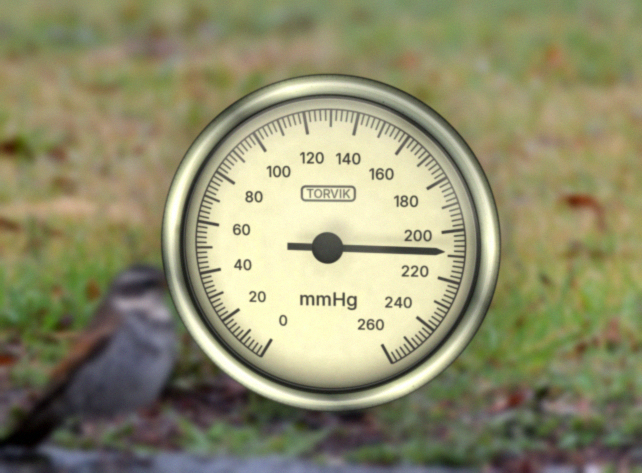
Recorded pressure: 208
